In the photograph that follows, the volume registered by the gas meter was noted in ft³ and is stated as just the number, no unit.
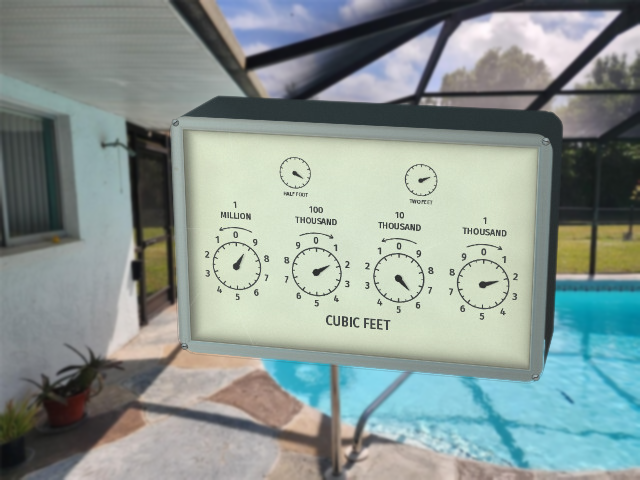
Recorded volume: 916200
